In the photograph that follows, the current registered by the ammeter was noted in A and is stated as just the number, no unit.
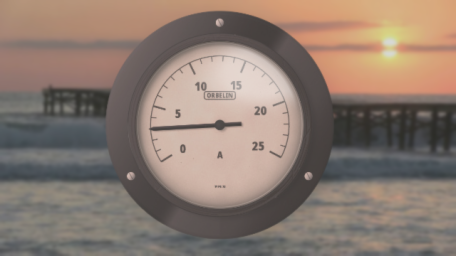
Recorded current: 3
